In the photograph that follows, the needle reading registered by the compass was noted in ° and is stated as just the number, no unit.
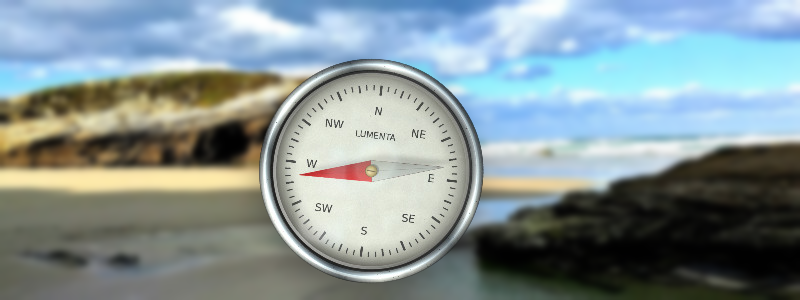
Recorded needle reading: 260
